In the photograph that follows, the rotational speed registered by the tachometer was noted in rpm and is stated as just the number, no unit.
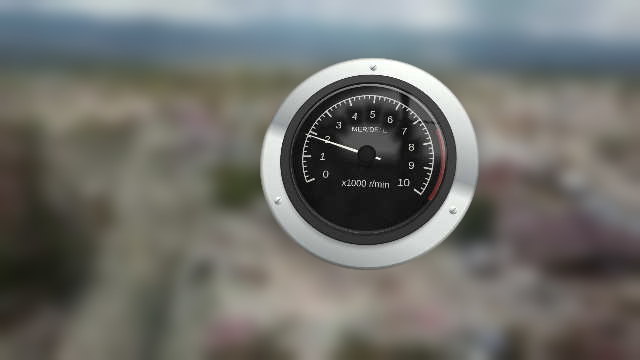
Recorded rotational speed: 1800
